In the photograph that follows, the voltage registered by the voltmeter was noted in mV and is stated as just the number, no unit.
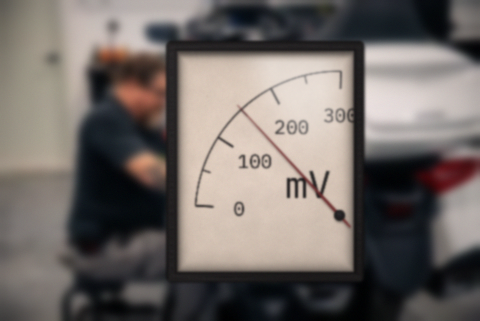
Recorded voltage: 150
